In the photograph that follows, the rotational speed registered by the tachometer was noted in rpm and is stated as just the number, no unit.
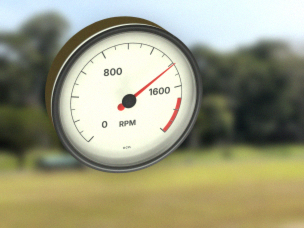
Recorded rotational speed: 1400
